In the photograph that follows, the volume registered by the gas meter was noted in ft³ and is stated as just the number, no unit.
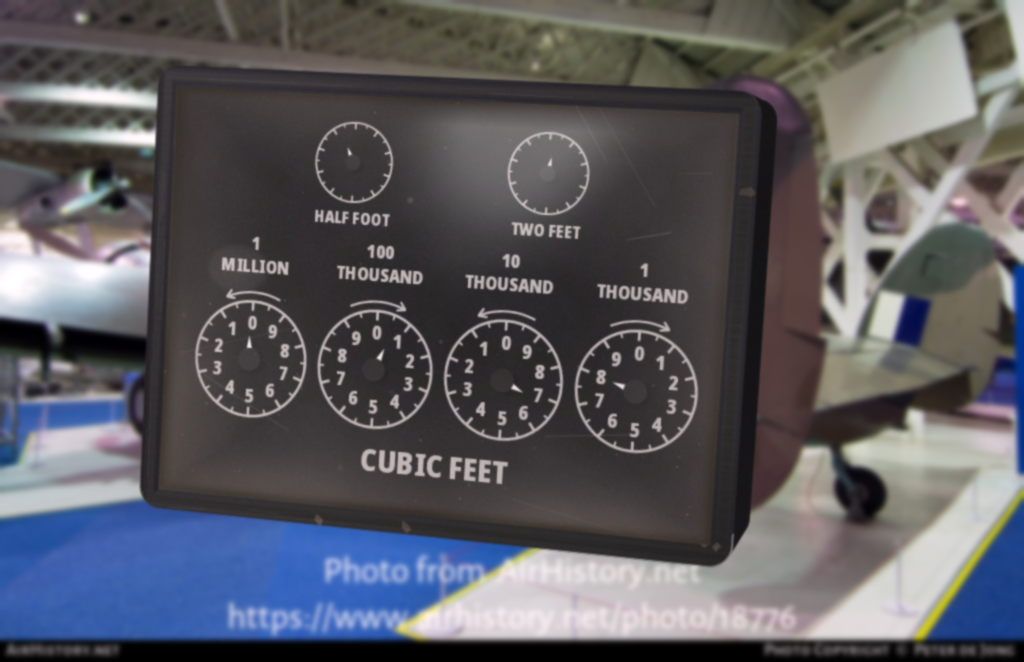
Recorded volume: 6800
